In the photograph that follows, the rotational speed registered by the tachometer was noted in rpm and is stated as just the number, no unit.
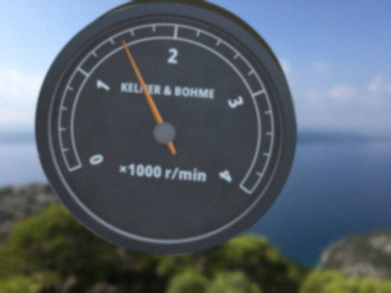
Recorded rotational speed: 1500
